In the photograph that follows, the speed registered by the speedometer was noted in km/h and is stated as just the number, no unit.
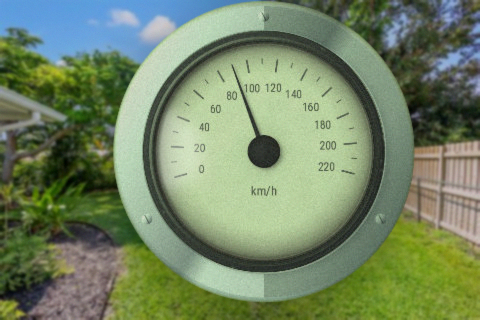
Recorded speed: 90
